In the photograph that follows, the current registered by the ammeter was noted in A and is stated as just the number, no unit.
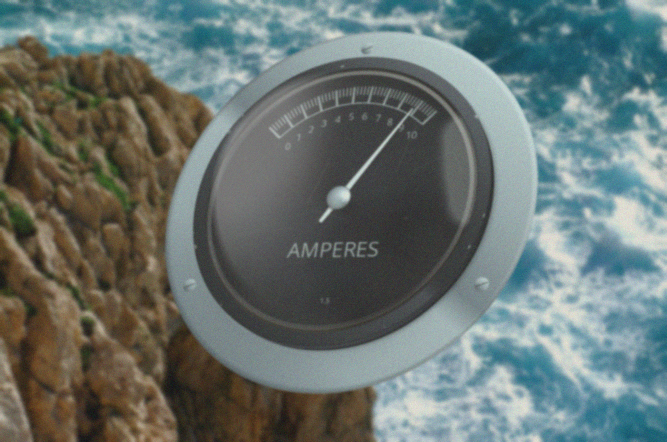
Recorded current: 9
